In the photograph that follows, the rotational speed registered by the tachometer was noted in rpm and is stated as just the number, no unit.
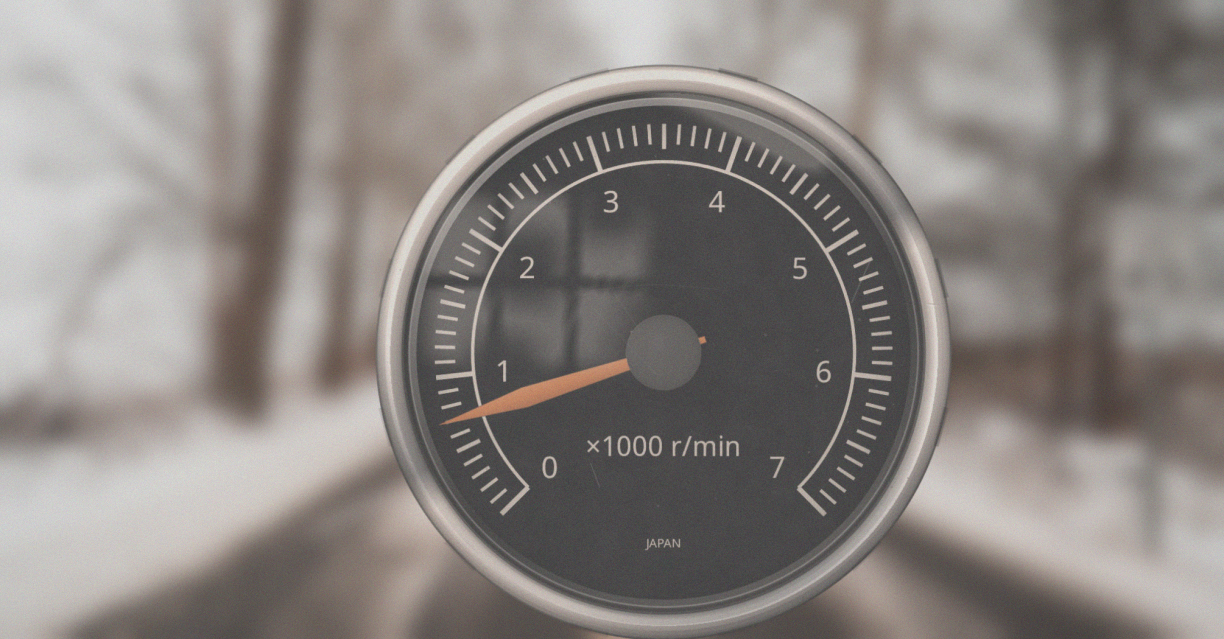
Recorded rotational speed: 700
